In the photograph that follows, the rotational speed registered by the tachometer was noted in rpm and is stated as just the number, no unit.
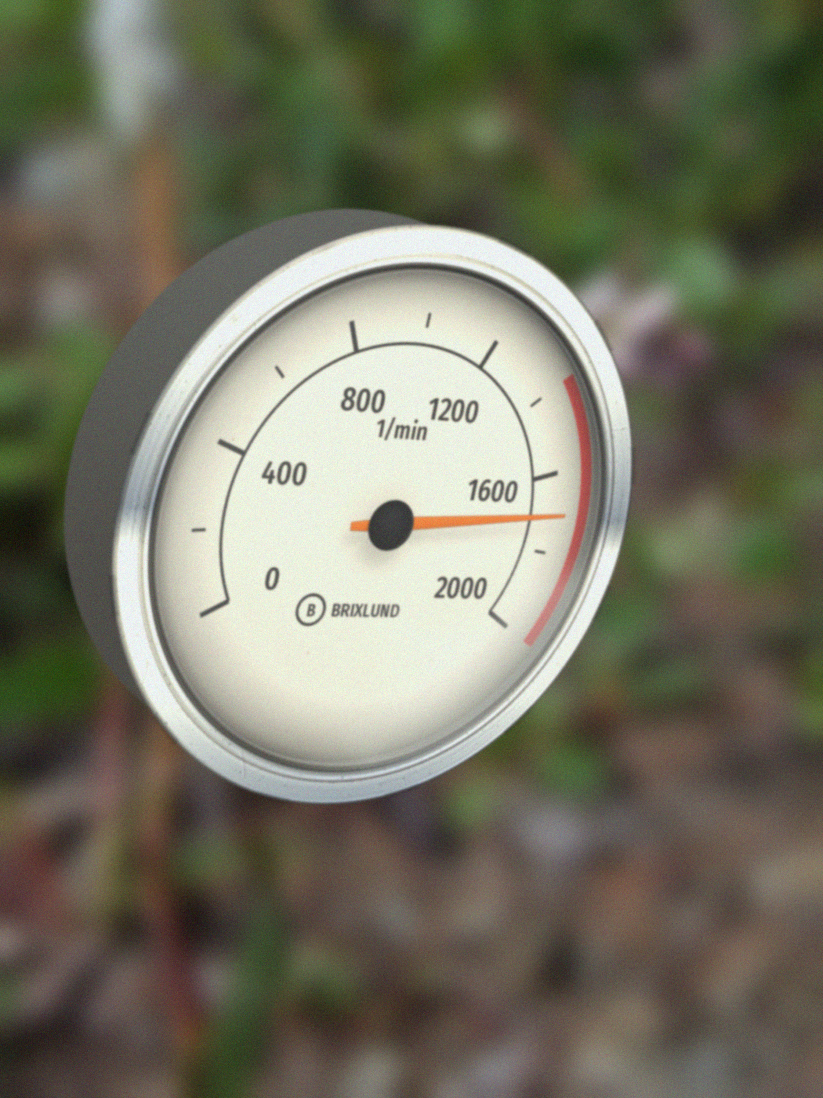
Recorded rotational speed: 1700
